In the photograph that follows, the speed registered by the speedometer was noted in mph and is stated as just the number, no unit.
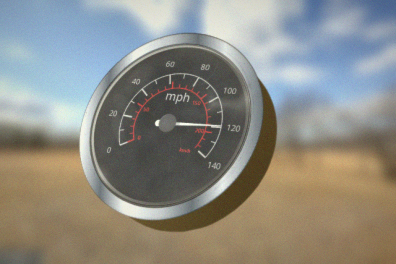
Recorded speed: 120
